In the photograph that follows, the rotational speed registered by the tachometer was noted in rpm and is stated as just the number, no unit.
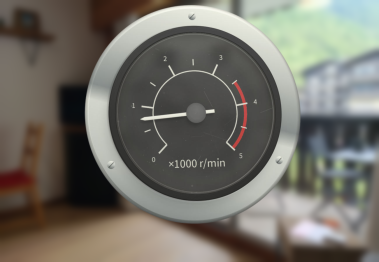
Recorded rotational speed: 750
